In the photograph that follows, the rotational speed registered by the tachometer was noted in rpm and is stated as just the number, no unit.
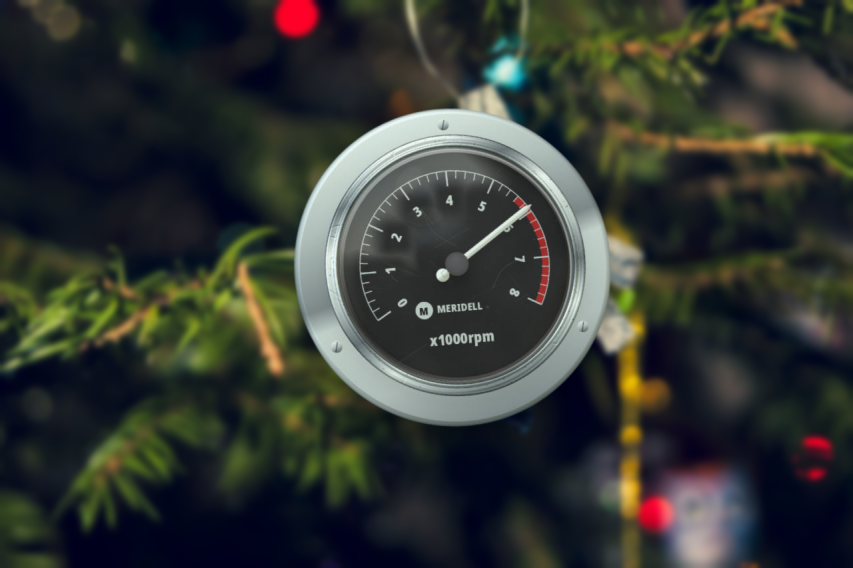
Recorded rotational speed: 5900
